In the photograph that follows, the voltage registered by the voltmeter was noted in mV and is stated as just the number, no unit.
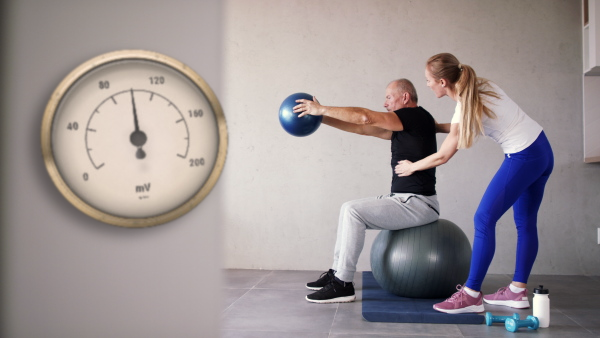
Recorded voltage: 100
